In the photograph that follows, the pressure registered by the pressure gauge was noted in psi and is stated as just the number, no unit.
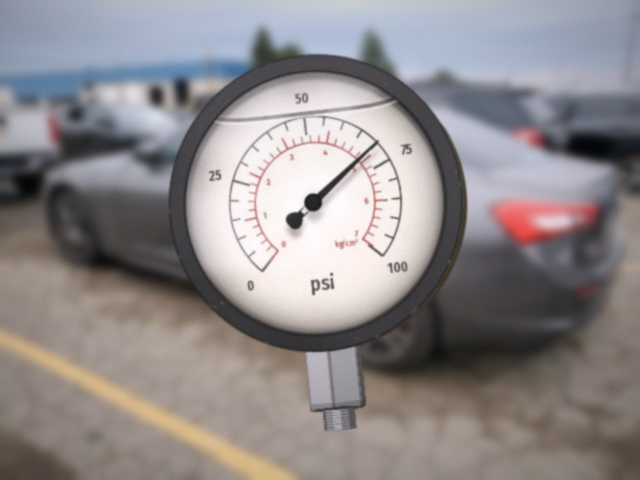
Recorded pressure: 70
